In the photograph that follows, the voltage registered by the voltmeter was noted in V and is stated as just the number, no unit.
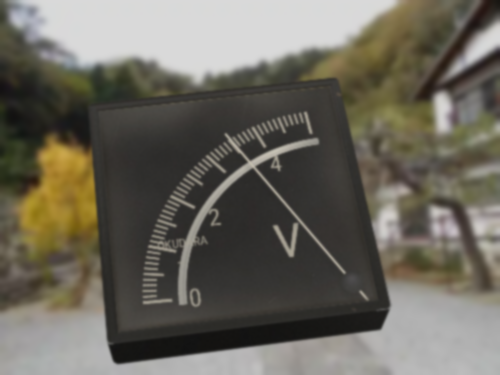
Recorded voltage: 3.5
